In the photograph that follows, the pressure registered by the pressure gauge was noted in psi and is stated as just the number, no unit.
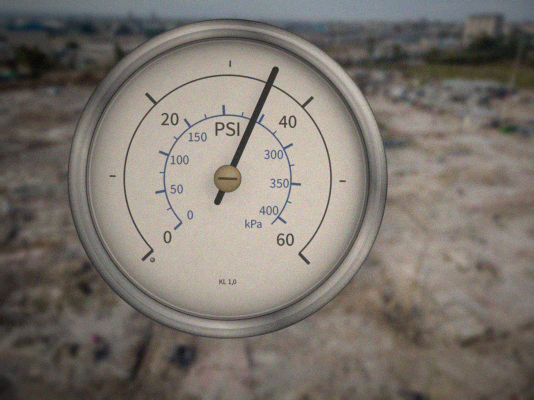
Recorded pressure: 35
